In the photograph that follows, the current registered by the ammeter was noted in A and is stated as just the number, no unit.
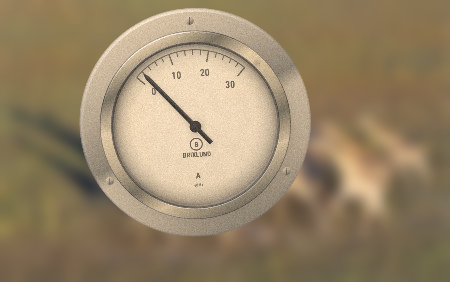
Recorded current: 2
